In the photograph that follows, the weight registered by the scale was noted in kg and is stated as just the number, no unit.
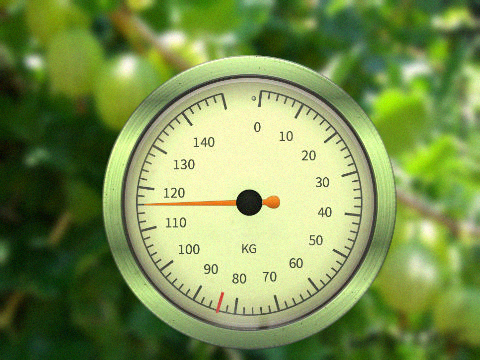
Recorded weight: 116
